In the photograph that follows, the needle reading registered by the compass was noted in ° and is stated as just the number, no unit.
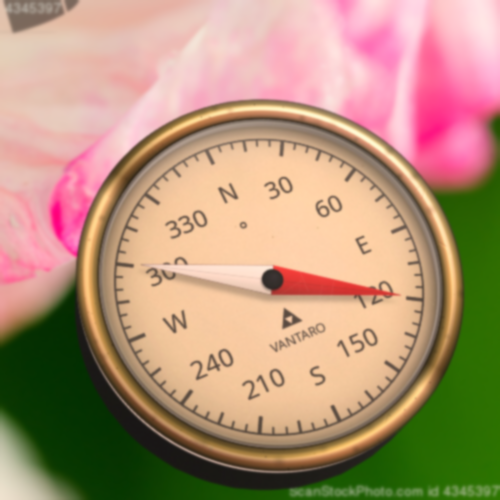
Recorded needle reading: 120
